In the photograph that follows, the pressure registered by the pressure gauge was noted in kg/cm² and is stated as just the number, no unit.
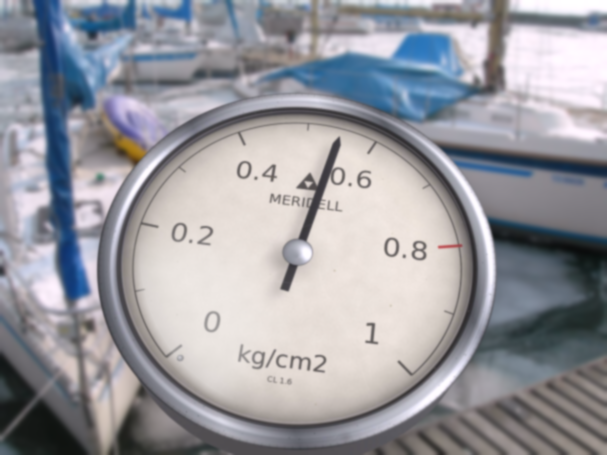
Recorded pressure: 0.55
